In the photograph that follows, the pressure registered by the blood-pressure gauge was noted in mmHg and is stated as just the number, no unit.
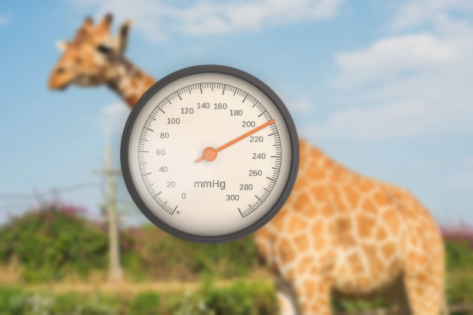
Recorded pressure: 210
